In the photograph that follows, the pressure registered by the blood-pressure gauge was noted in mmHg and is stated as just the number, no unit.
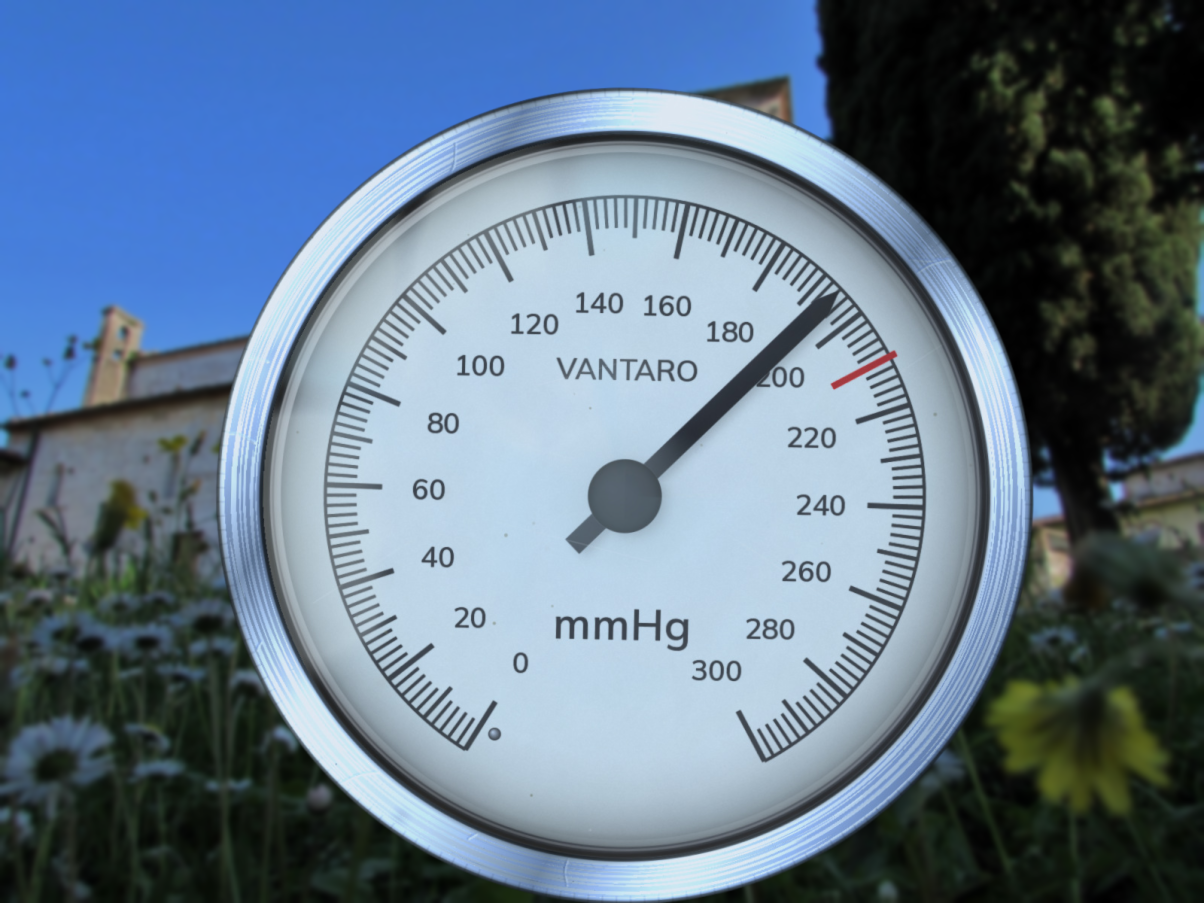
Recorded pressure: 194
